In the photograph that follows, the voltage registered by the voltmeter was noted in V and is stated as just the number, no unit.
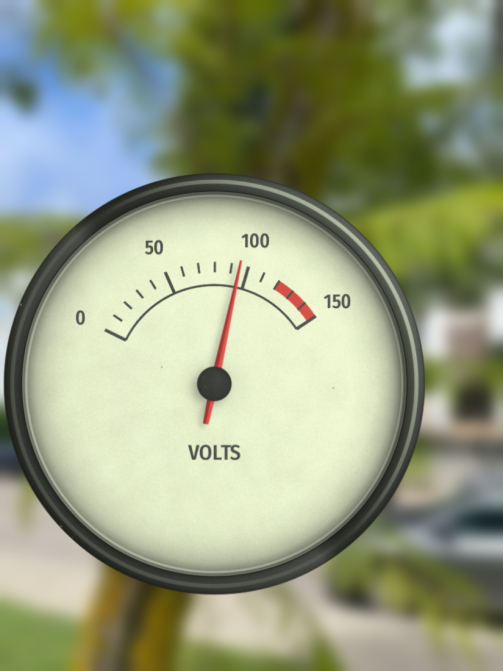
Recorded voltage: 95
